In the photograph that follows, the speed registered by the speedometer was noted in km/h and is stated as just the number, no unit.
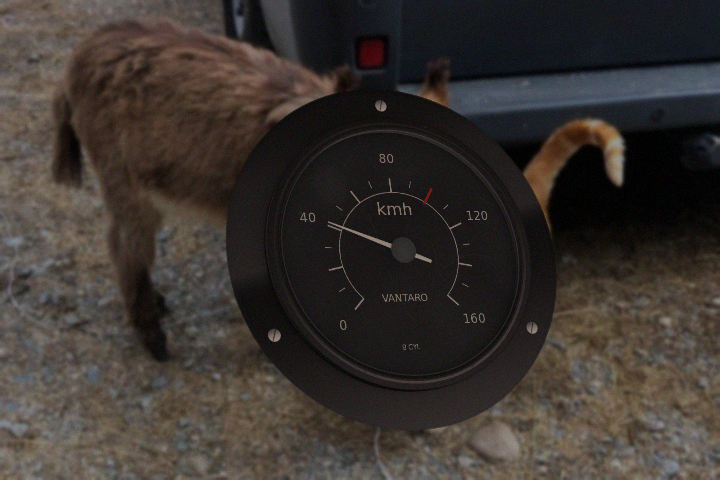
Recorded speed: 40
